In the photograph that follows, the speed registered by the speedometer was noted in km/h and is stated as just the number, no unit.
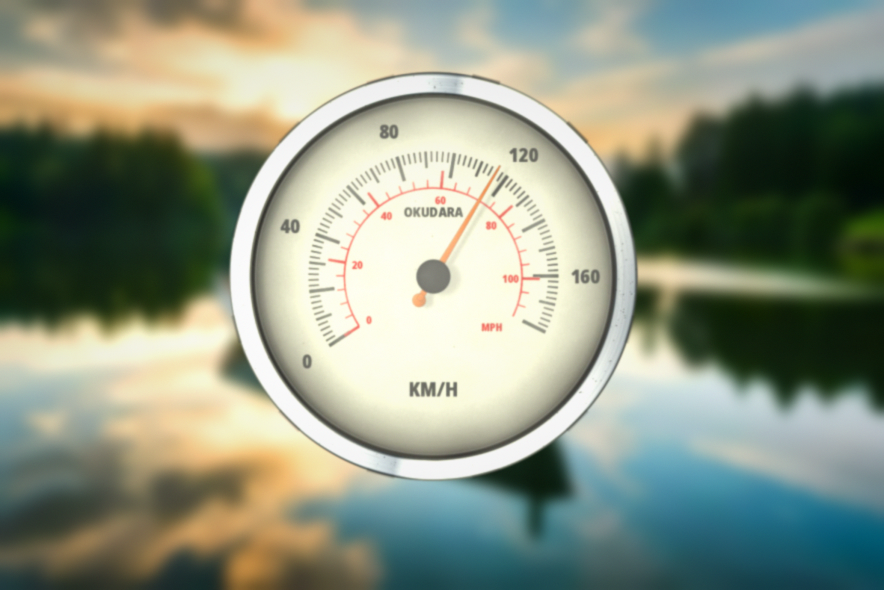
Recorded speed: 116
